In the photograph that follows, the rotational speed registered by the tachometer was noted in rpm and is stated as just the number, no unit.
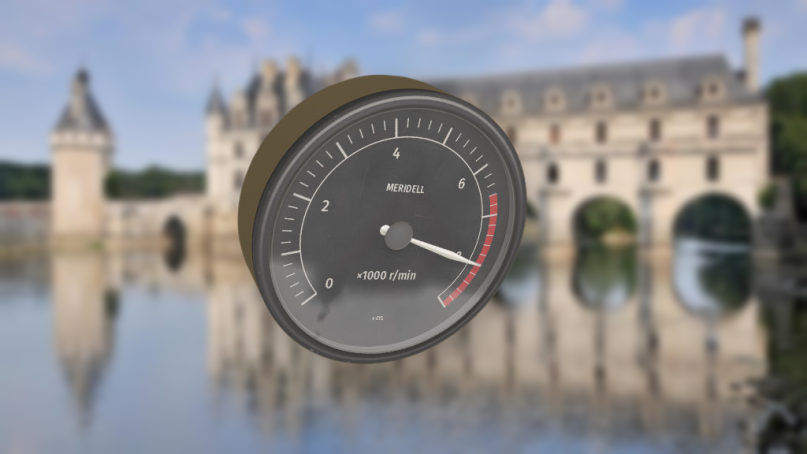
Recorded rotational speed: 8000
